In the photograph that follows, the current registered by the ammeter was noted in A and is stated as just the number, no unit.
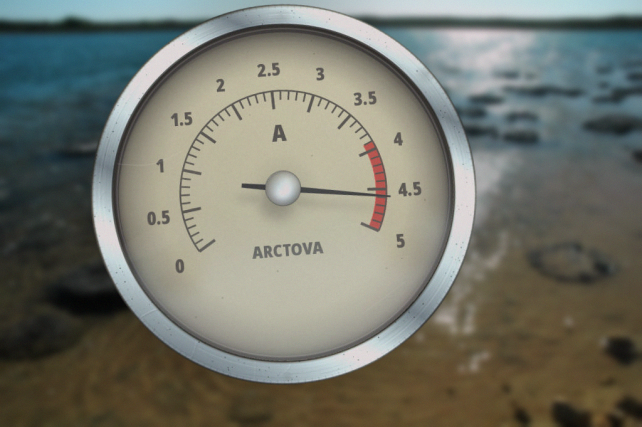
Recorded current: 4.6
